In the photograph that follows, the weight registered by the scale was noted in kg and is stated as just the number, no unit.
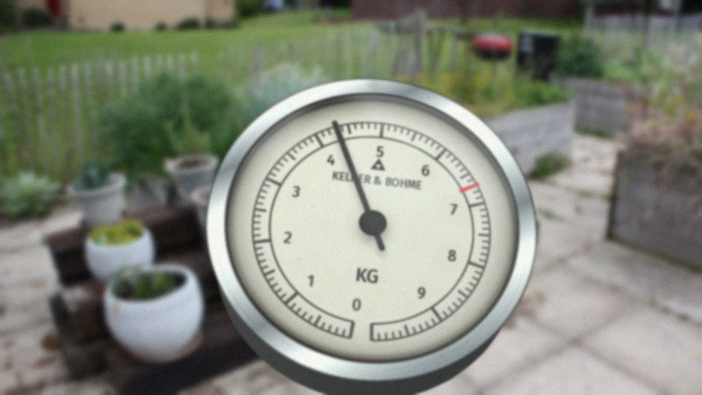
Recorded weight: 4.3
